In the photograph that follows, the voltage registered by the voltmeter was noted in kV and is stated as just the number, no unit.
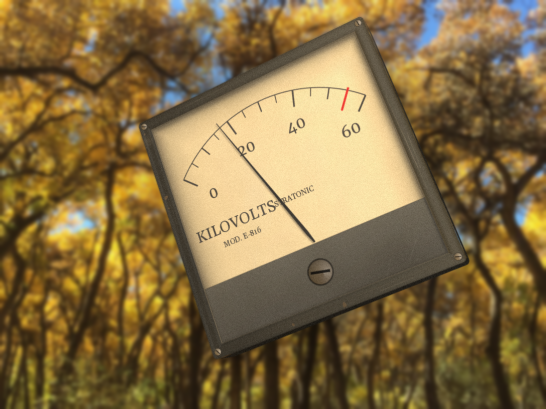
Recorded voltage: 17.5
